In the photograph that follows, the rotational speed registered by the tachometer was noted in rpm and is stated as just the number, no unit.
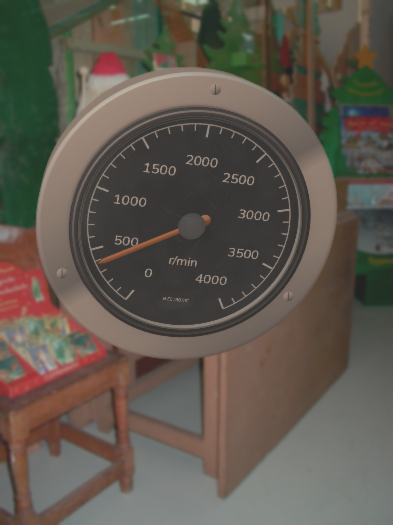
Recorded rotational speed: 400
